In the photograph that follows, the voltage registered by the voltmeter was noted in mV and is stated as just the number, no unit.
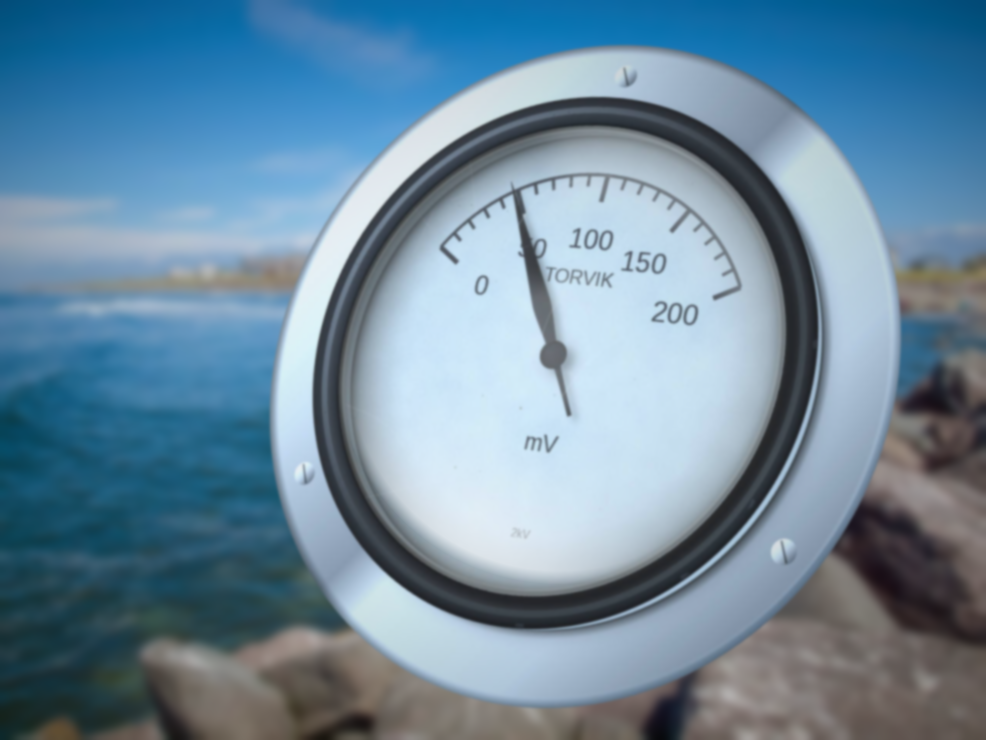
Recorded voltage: 50
